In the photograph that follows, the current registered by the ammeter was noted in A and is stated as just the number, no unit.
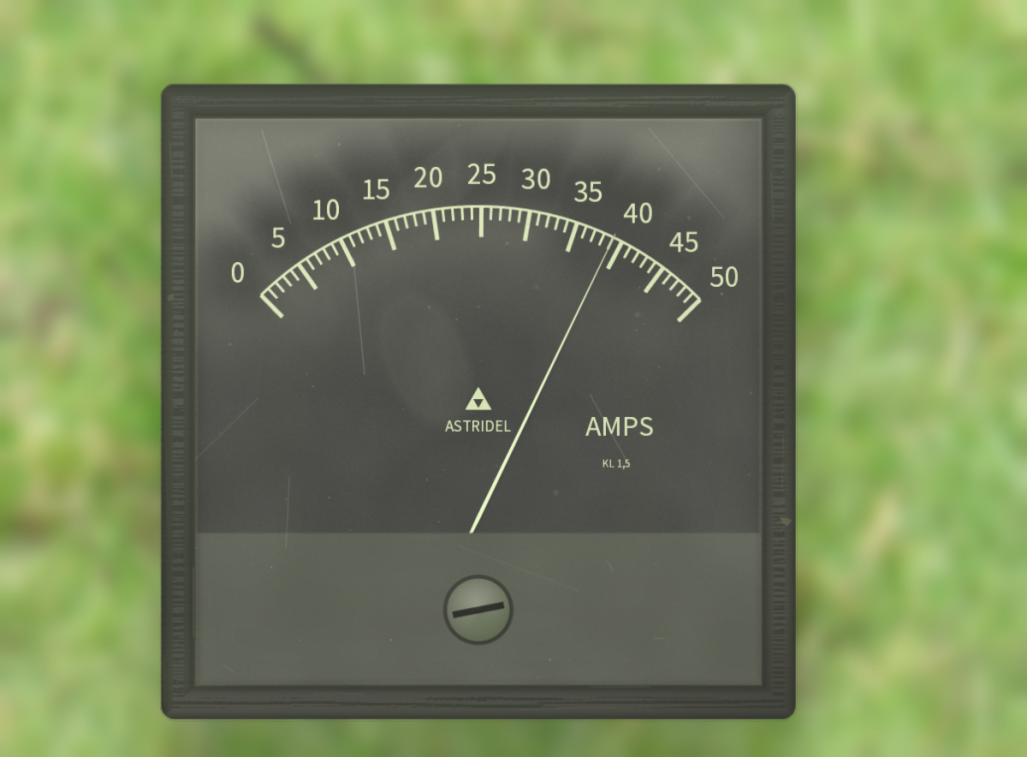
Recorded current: 39
